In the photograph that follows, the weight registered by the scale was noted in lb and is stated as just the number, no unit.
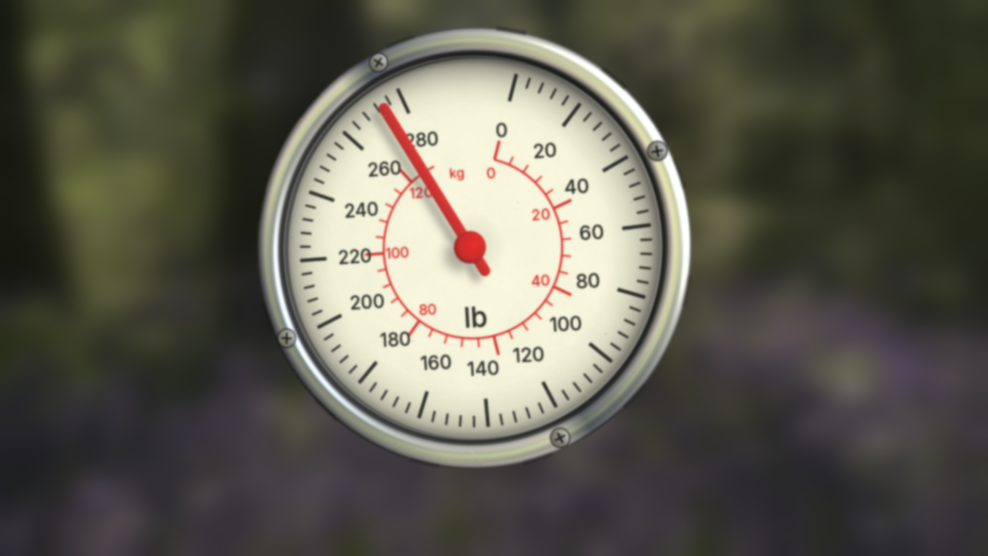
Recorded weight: 274
